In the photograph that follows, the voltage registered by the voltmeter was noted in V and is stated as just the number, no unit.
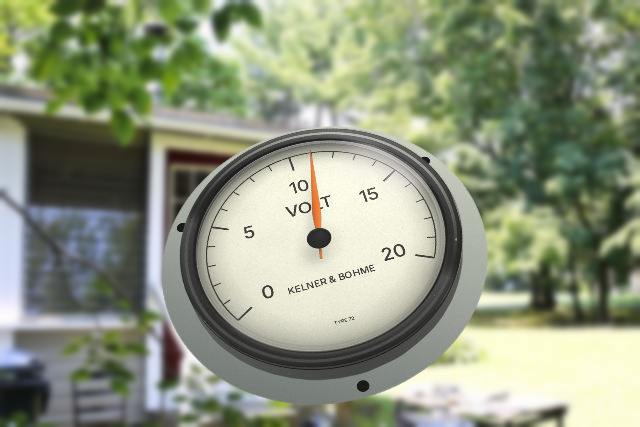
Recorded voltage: 11
